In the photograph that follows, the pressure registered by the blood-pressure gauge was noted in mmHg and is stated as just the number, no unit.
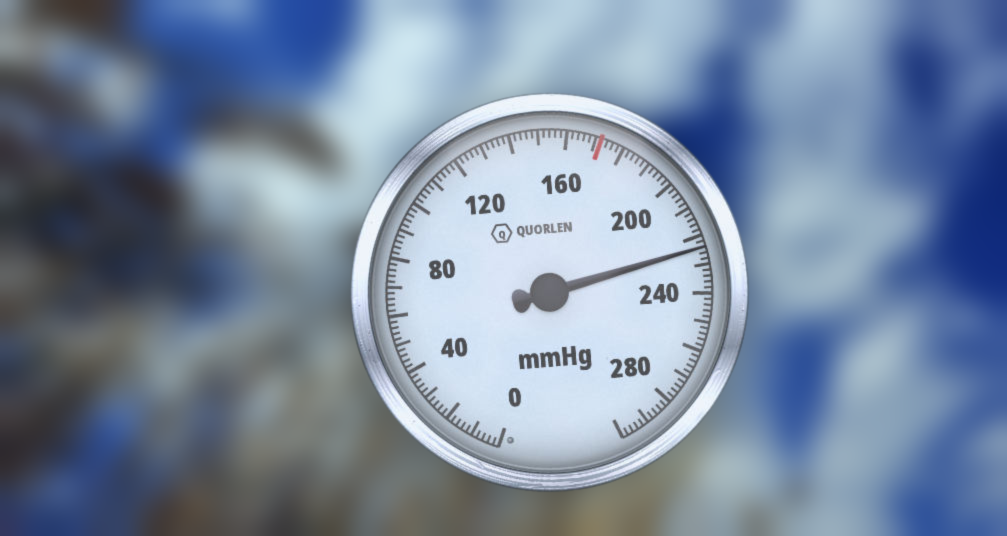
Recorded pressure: 224
